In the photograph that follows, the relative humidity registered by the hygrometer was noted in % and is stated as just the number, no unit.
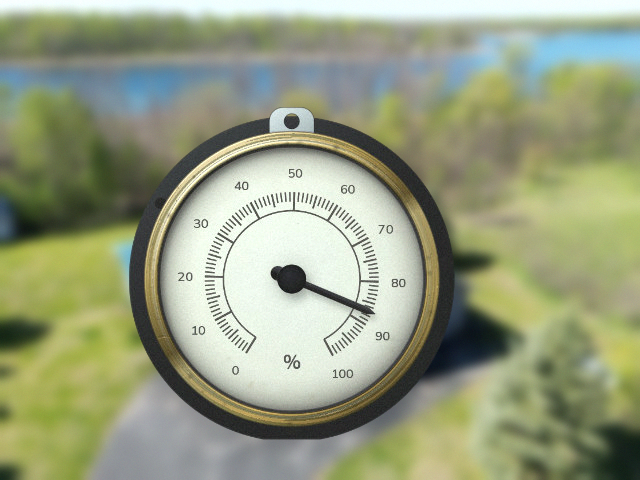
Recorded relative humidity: 87
